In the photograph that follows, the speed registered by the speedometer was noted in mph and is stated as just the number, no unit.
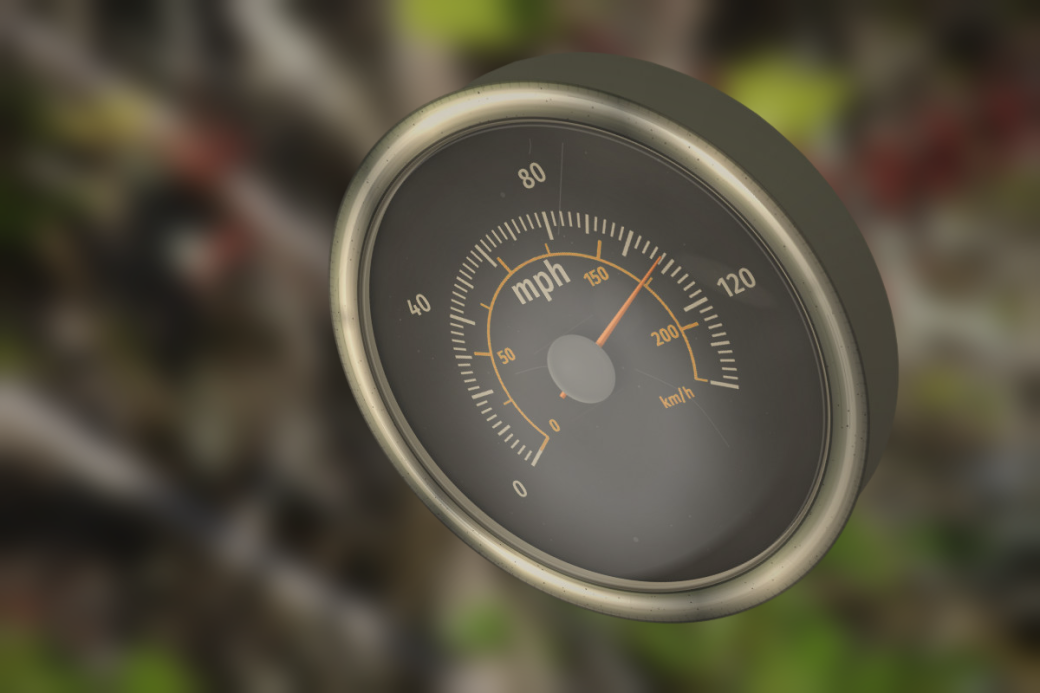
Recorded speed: 108
